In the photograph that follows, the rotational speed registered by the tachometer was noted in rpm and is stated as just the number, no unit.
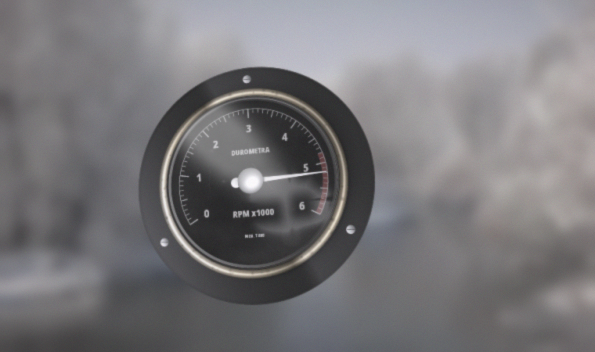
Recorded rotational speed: 5200
